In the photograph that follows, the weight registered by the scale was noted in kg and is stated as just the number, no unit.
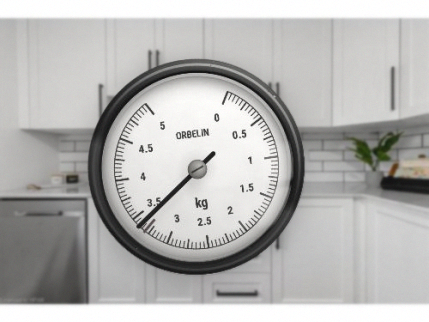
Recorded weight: 3.4
